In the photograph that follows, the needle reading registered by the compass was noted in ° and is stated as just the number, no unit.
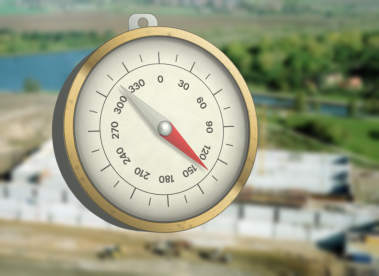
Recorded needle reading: 135
